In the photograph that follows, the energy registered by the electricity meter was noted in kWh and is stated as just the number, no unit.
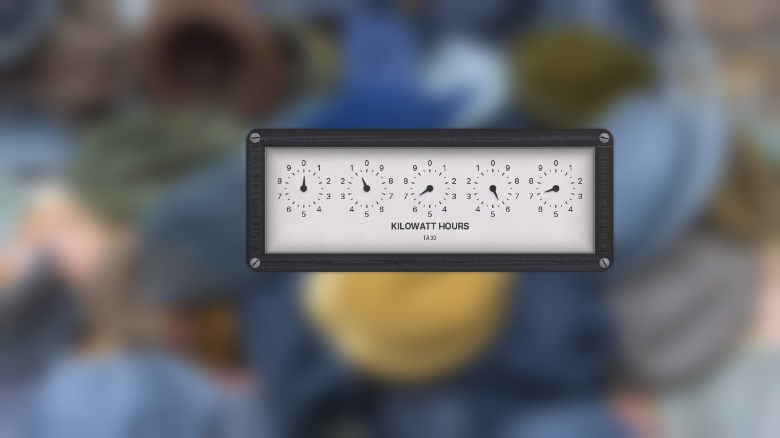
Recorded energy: 657
